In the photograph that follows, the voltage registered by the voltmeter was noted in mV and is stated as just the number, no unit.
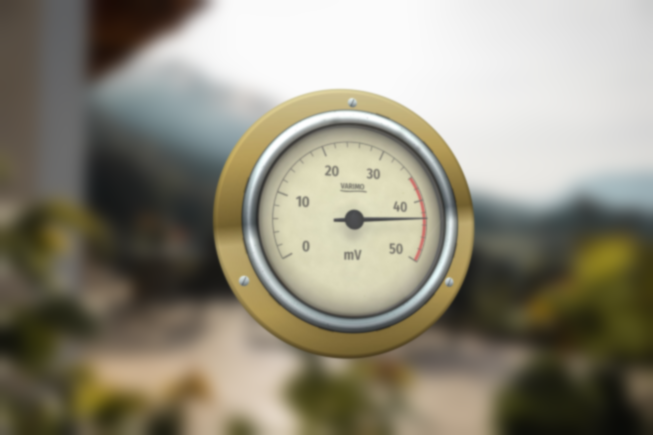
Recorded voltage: 43
